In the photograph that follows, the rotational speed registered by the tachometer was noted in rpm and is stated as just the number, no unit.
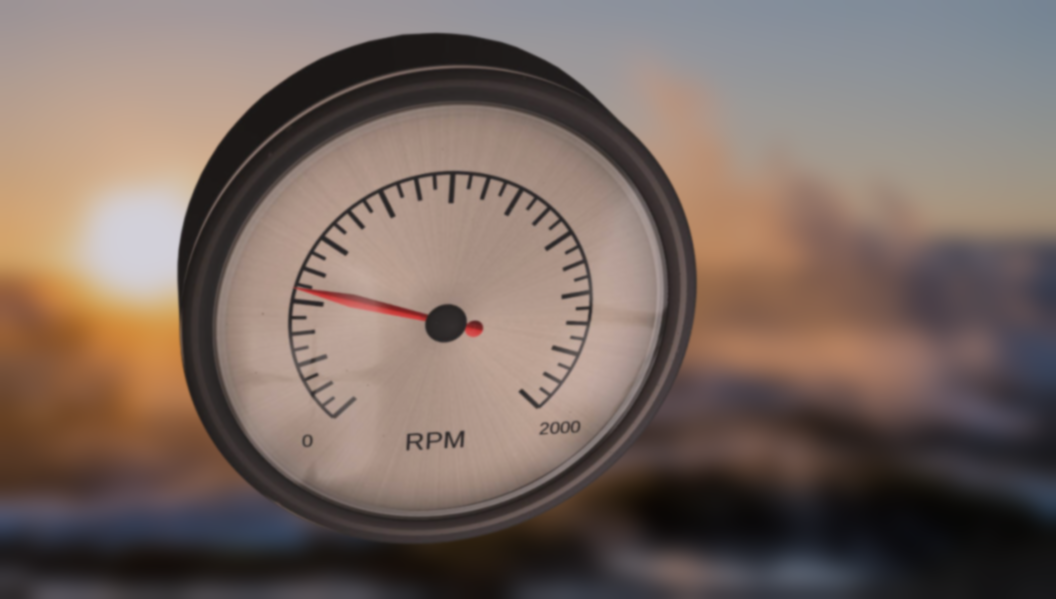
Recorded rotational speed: 450
